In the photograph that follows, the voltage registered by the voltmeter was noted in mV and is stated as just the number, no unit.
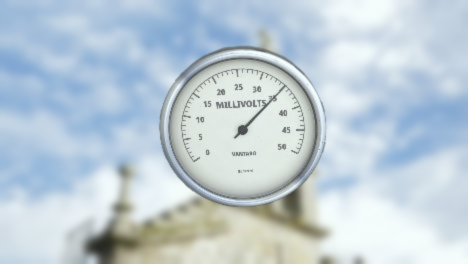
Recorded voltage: 35
